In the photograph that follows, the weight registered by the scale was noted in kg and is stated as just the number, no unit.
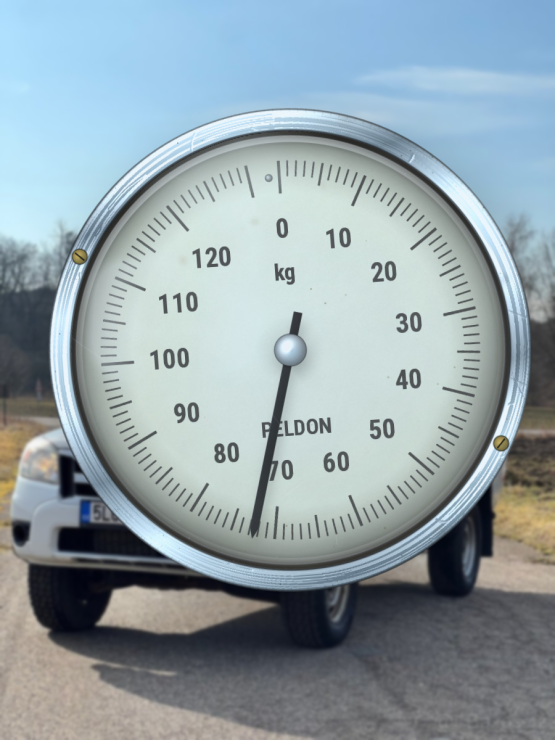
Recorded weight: 72.5
